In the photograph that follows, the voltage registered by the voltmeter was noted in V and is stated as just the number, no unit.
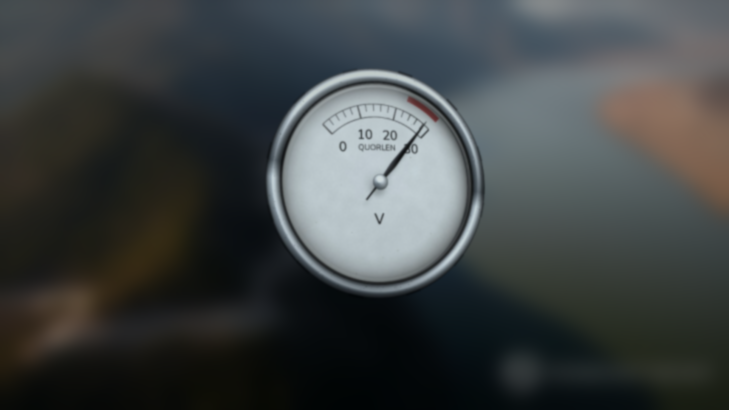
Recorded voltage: 28
